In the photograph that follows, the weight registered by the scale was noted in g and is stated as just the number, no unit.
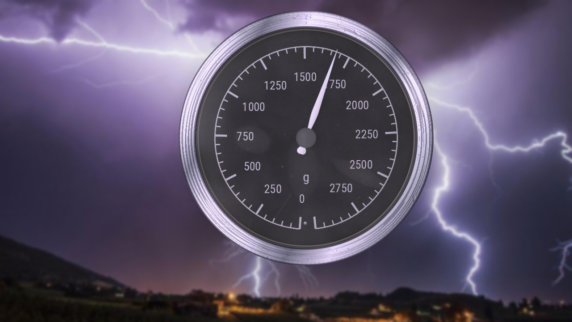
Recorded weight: 1675
